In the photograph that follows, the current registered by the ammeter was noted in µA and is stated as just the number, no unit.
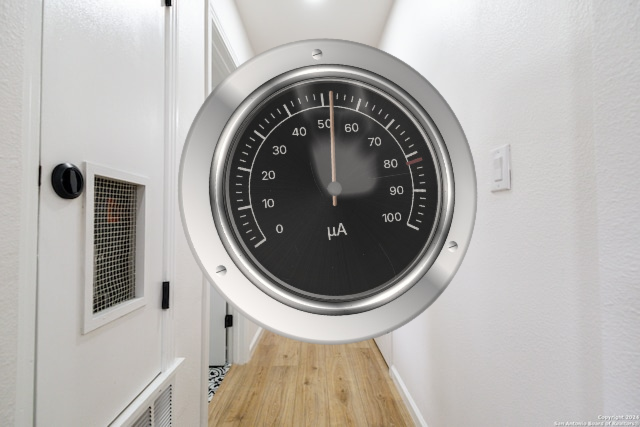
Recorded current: 52
